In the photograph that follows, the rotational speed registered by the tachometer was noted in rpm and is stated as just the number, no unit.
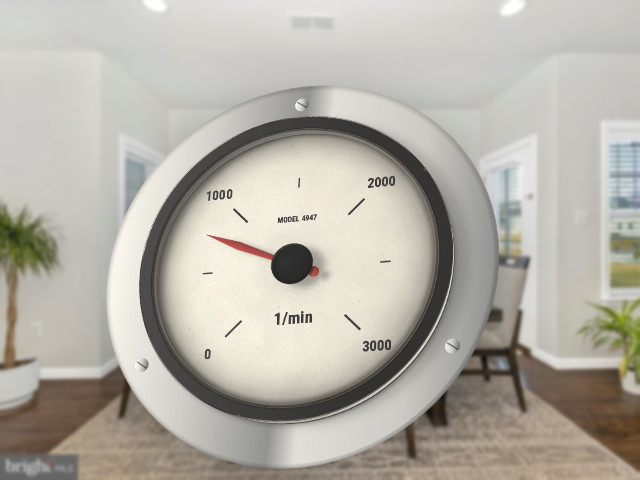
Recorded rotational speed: 750
